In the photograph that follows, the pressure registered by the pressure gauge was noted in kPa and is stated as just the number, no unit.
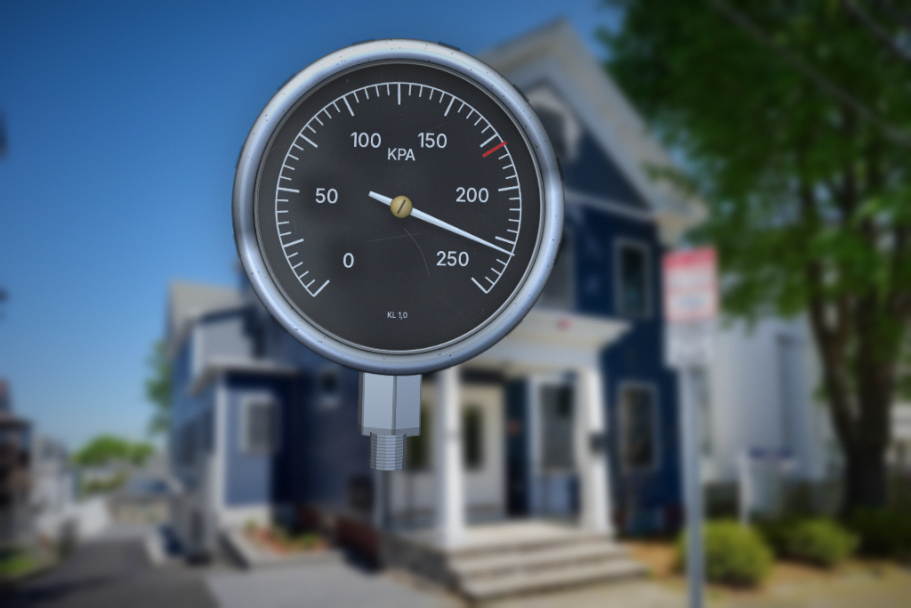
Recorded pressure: 230
